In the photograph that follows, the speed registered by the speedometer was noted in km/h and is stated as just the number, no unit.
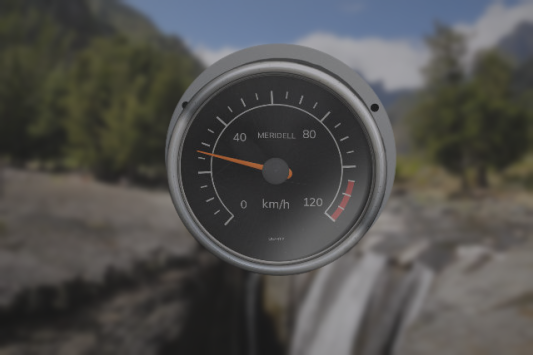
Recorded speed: 27.5
